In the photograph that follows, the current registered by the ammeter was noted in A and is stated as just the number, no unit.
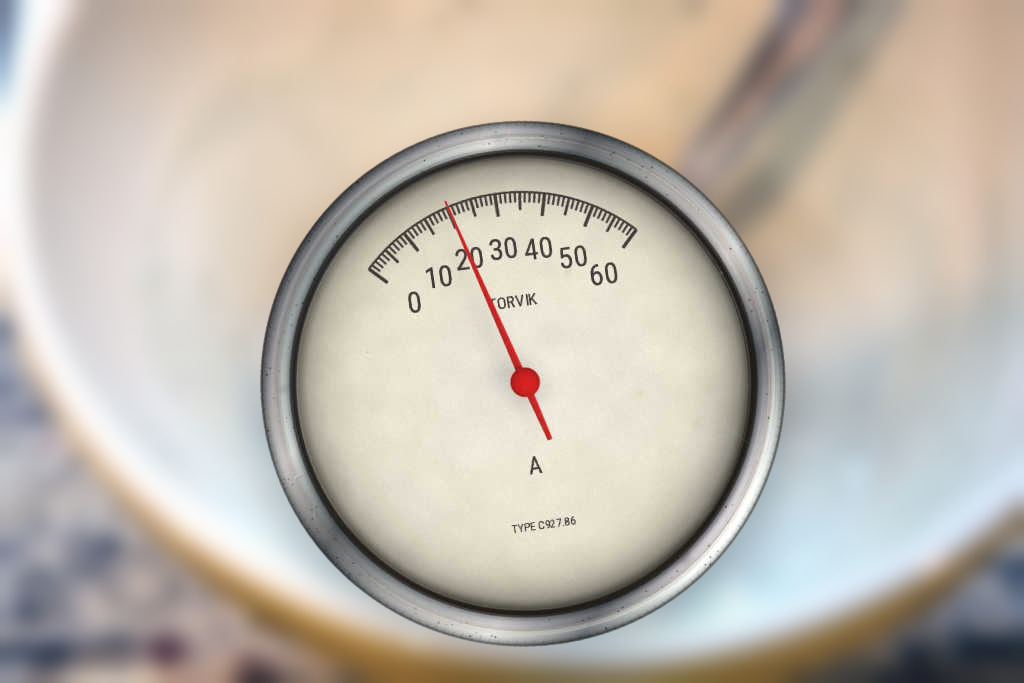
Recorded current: 20
